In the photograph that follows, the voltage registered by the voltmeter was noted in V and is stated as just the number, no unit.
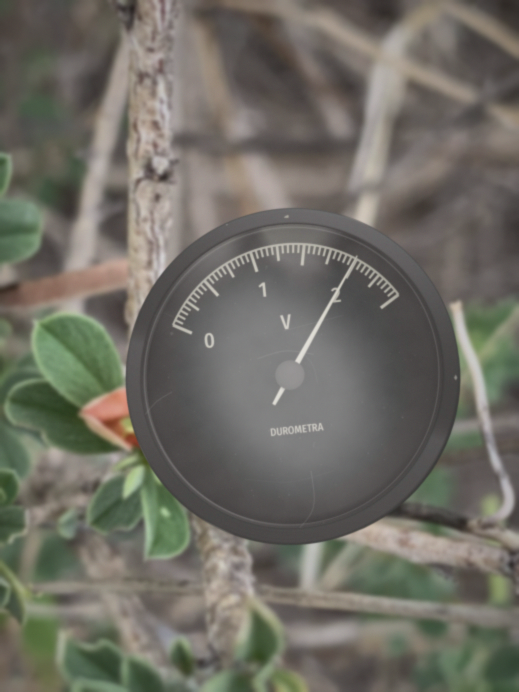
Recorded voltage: 2
